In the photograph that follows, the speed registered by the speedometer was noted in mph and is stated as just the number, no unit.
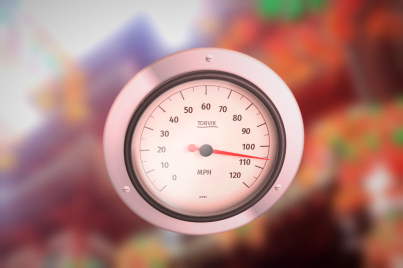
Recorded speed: 105
